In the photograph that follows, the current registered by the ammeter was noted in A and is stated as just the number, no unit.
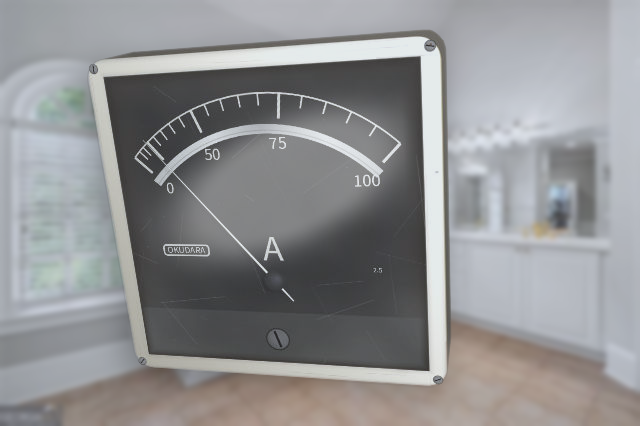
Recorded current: 25
